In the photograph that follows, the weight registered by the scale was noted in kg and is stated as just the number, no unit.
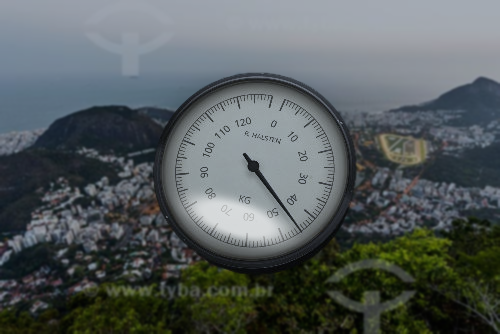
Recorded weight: 45
